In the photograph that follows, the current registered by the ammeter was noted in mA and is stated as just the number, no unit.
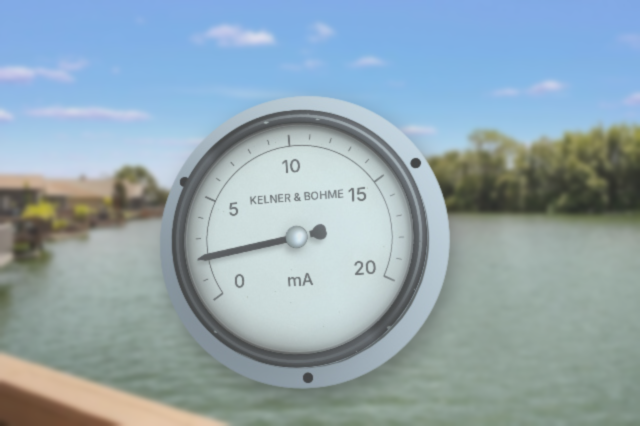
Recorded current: 2
